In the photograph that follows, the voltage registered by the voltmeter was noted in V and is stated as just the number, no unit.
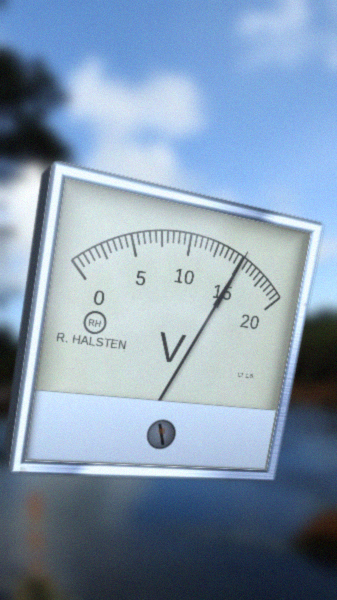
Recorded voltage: 15
